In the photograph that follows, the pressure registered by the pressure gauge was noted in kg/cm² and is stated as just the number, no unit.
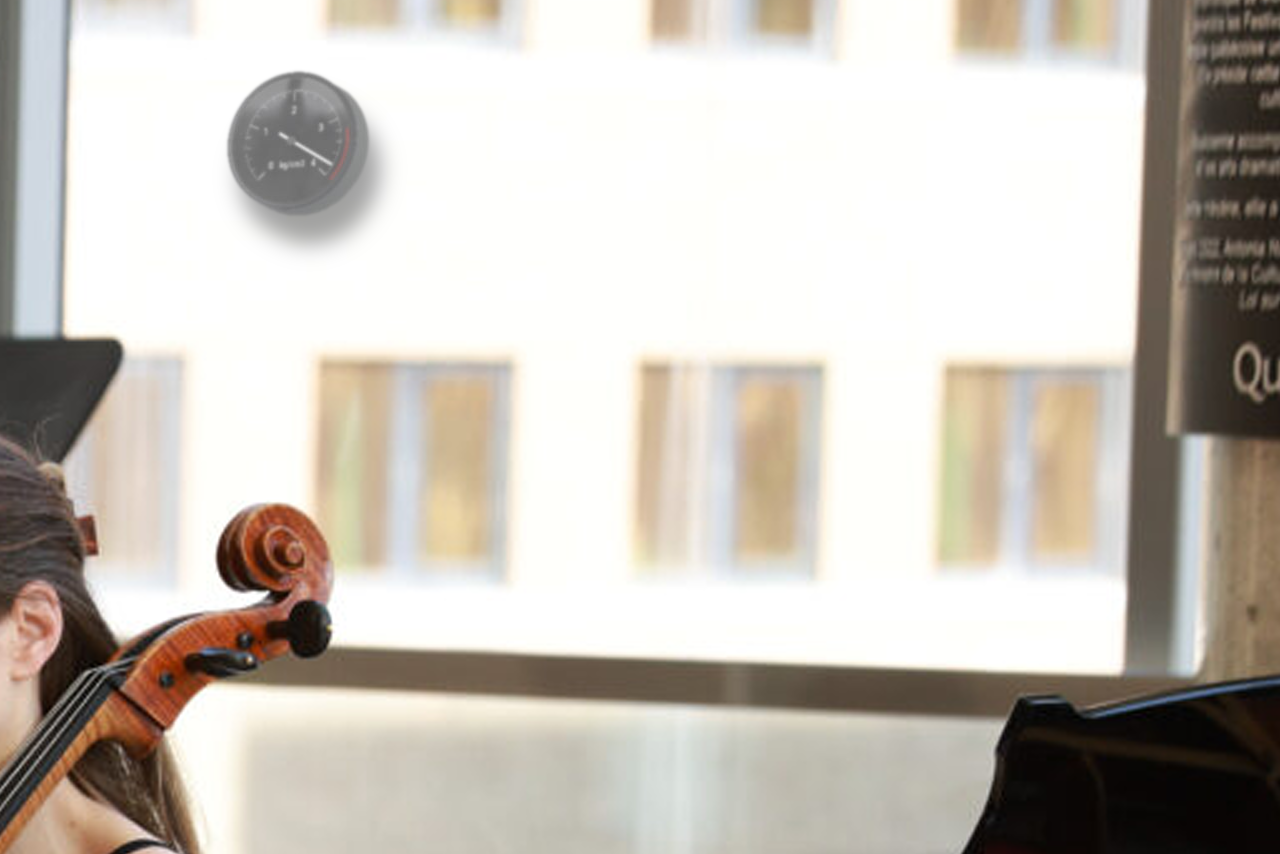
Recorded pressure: 3.8
